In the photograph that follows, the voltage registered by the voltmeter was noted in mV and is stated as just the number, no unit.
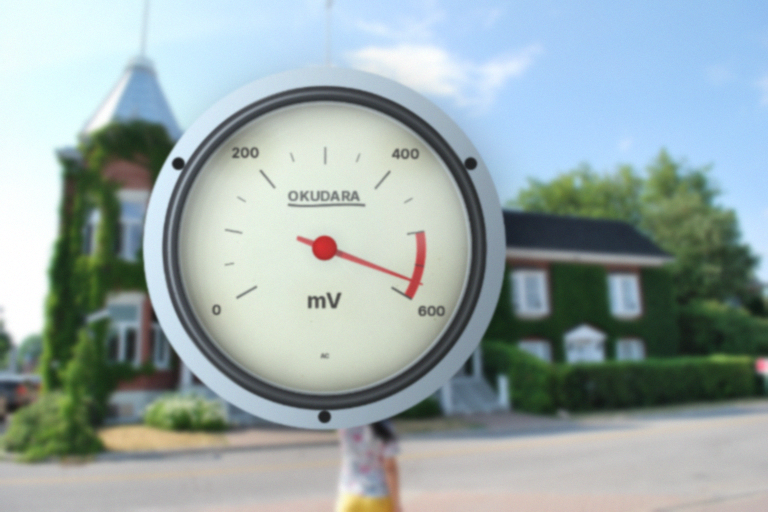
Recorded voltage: 575
